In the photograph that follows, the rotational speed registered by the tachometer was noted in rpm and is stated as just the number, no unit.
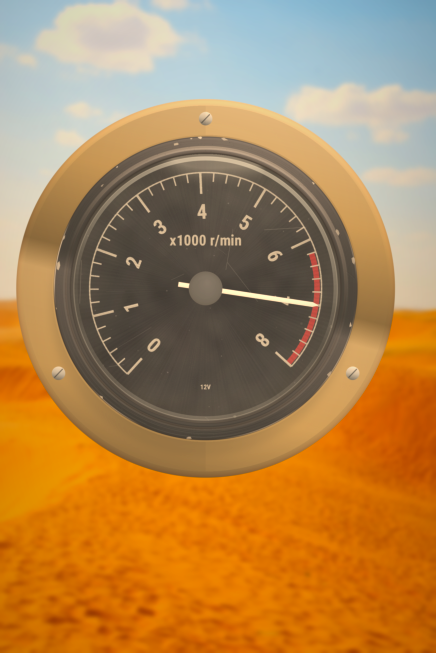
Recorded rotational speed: 7000
